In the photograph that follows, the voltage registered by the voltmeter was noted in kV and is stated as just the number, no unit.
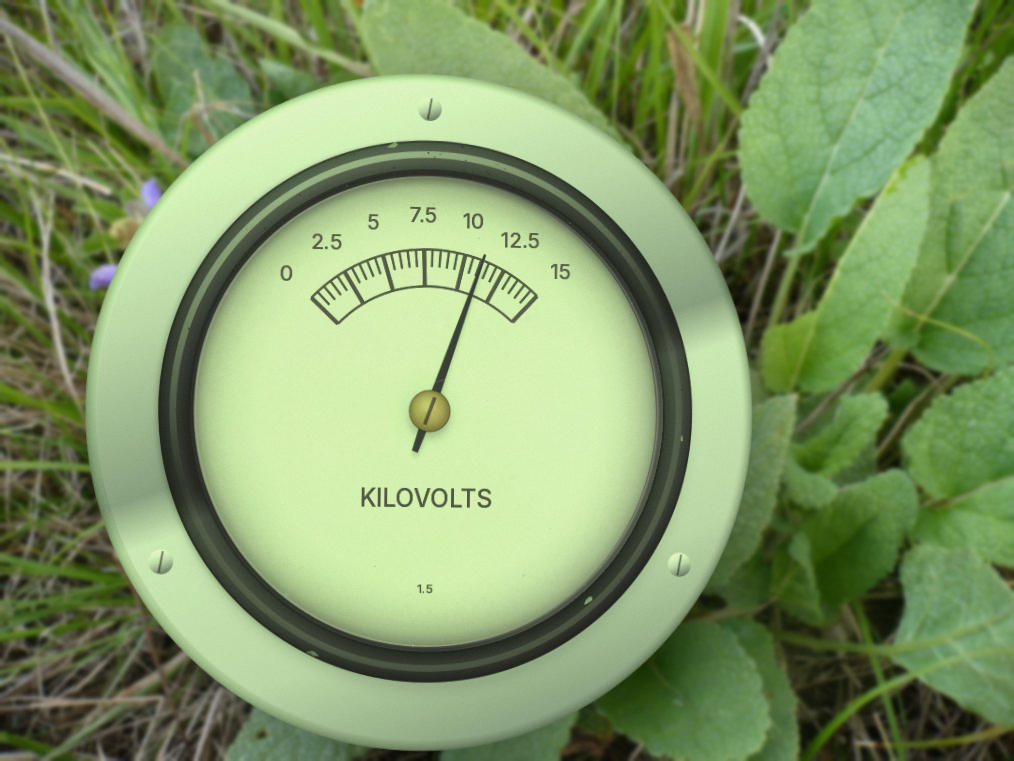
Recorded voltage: 11
